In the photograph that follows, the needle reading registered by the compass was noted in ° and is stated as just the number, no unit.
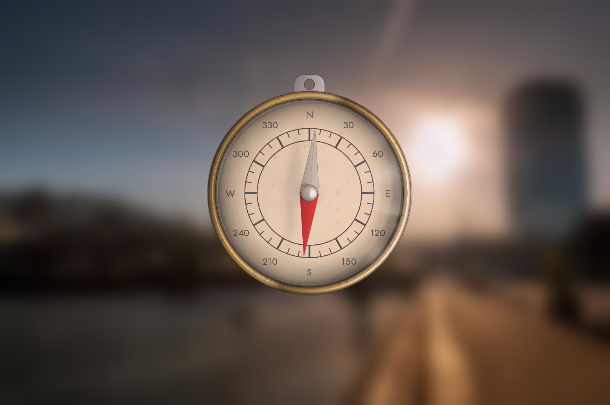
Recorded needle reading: 185
